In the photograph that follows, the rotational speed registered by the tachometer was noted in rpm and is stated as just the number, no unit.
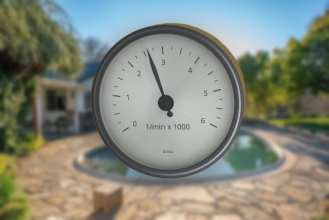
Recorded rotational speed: 2625
